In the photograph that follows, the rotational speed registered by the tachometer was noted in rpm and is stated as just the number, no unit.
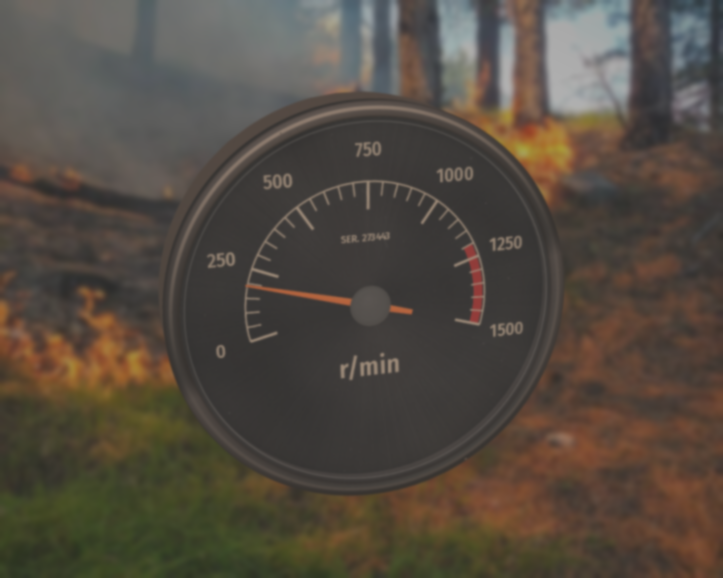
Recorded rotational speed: 200
